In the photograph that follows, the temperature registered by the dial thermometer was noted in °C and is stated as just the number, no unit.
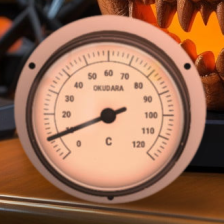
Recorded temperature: 10
